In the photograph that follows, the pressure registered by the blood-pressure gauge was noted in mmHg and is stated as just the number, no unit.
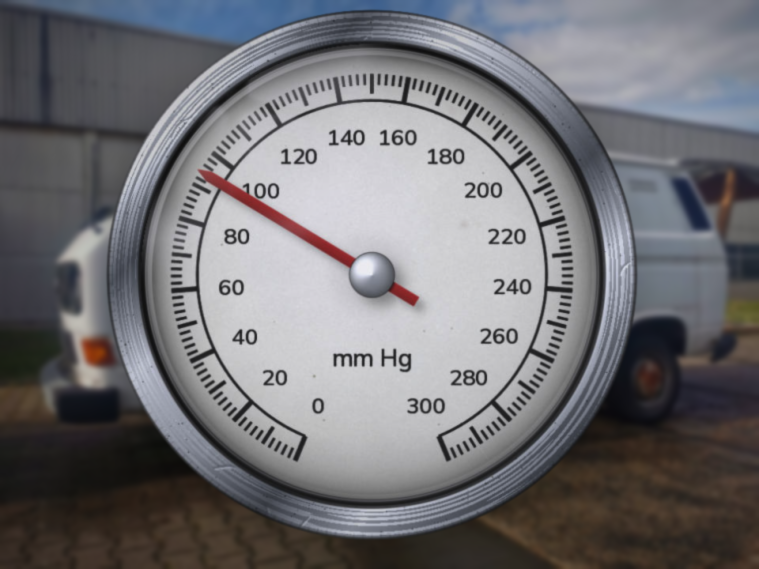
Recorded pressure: 94
